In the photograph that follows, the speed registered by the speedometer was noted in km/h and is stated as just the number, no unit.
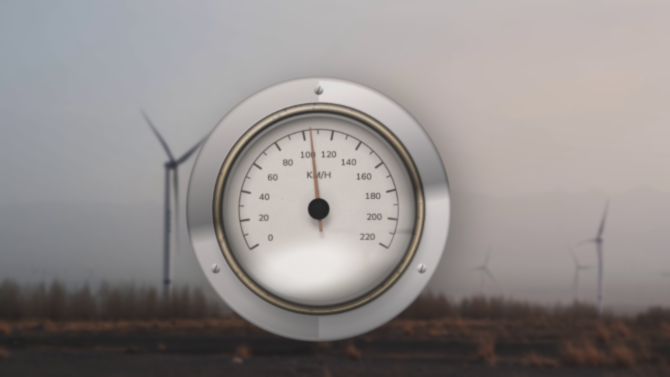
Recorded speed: 105
